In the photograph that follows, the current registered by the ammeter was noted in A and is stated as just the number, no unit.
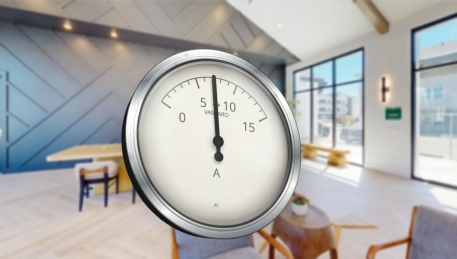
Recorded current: 7
